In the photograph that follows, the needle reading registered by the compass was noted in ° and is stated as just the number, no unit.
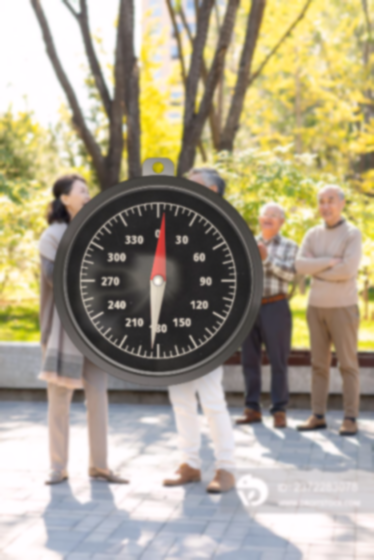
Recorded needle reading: 5
